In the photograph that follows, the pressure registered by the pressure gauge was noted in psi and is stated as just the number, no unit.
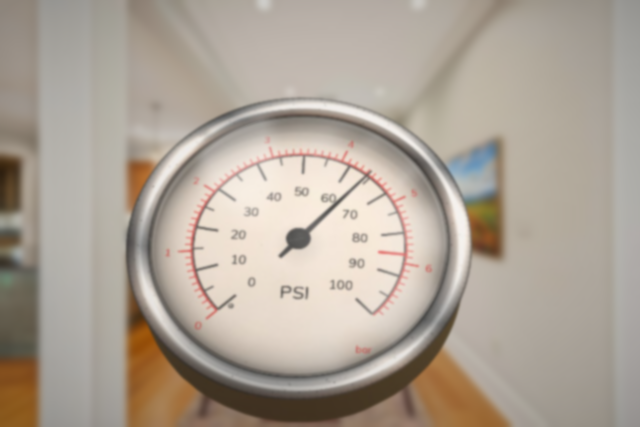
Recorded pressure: 65
